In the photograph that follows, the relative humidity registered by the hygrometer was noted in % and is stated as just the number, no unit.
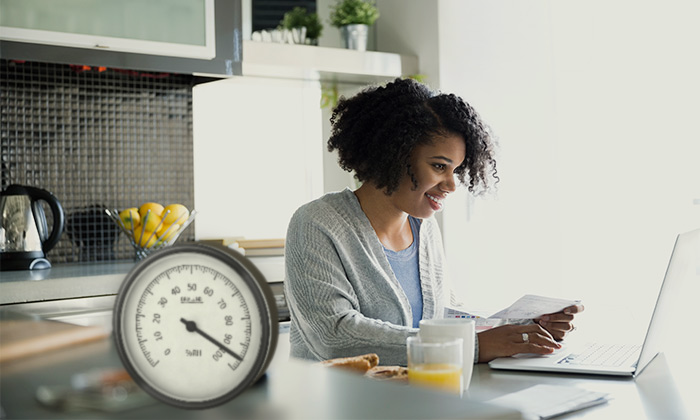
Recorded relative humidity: 95
